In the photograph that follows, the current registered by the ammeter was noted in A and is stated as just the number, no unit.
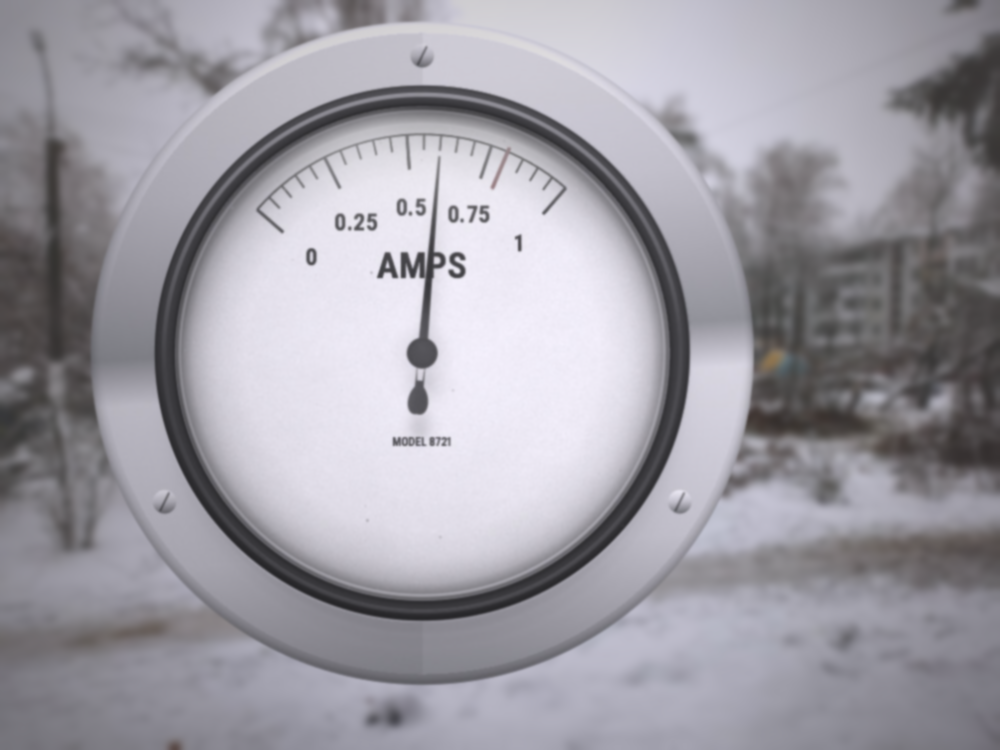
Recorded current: 0.6
